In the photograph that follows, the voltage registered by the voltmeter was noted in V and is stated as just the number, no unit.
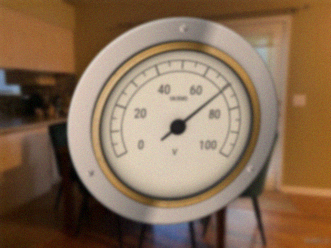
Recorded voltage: 70
